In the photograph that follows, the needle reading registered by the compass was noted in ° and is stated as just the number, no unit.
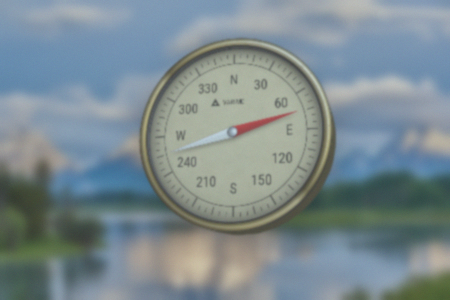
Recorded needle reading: 75
